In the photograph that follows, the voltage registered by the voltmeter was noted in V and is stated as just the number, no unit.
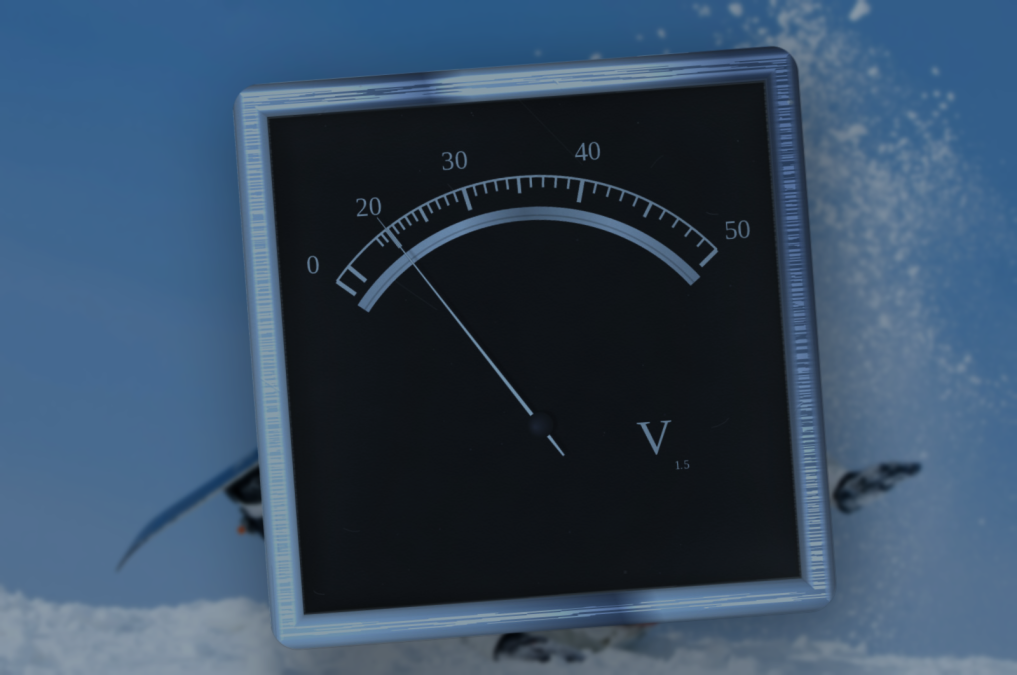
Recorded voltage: 20
